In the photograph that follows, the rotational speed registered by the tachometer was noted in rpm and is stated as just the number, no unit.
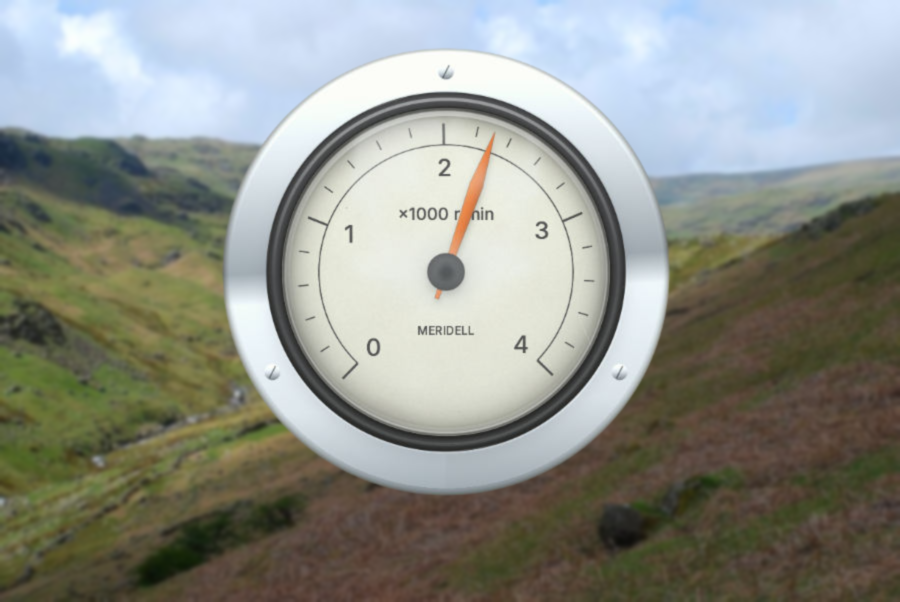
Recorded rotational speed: 2300
